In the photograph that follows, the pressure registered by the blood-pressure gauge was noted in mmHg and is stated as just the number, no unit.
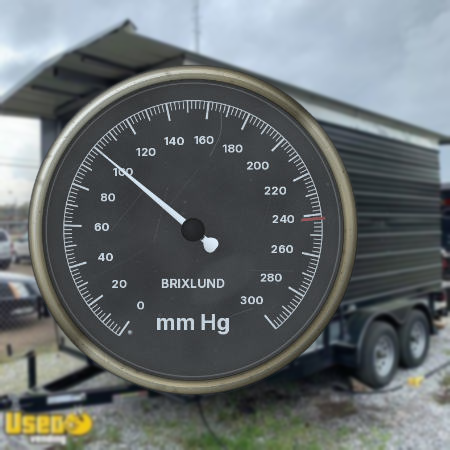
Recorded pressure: 100
